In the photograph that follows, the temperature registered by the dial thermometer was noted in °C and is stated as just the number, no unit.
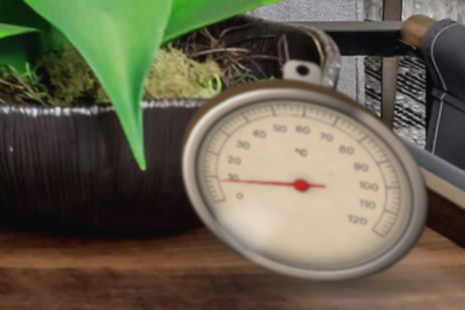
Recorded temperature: 10
